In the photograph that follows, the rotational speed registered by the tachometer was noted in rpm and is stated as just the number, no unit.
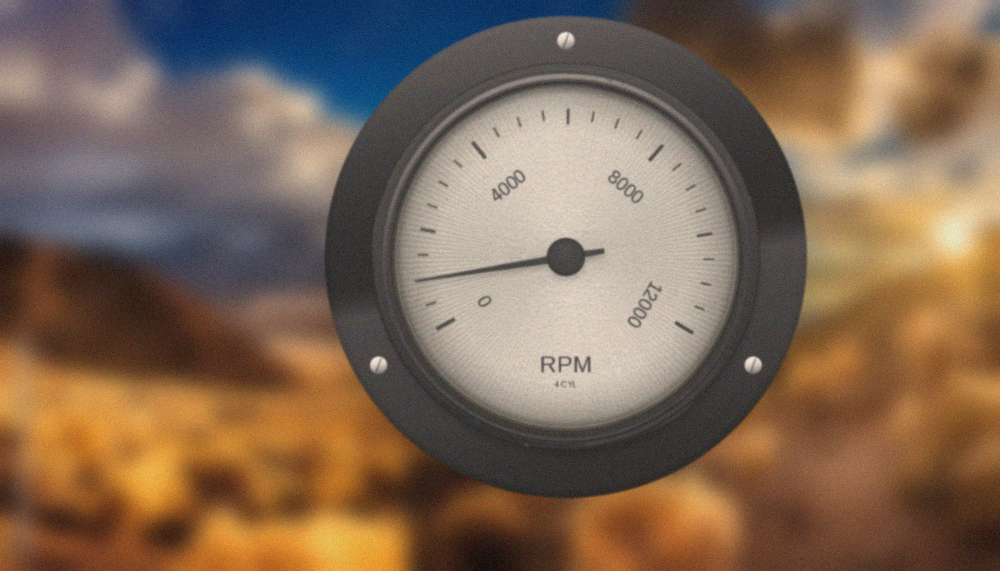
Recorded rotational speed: 1000
